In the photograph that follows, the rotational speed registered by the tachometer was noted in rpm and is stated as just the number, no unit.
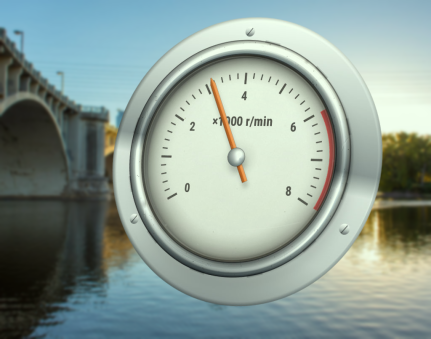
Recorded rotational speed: 3200
